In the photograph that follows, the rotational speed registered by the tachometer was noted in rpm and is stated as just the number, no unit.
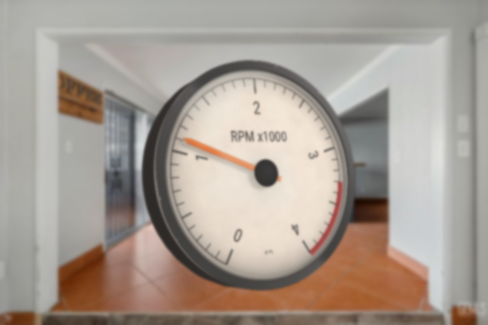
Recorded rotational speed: 1100
